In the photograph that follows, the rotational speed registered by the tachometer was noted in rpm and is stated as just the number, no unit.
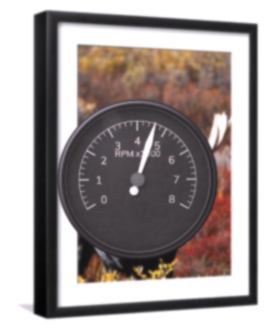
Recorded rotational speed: 4600
